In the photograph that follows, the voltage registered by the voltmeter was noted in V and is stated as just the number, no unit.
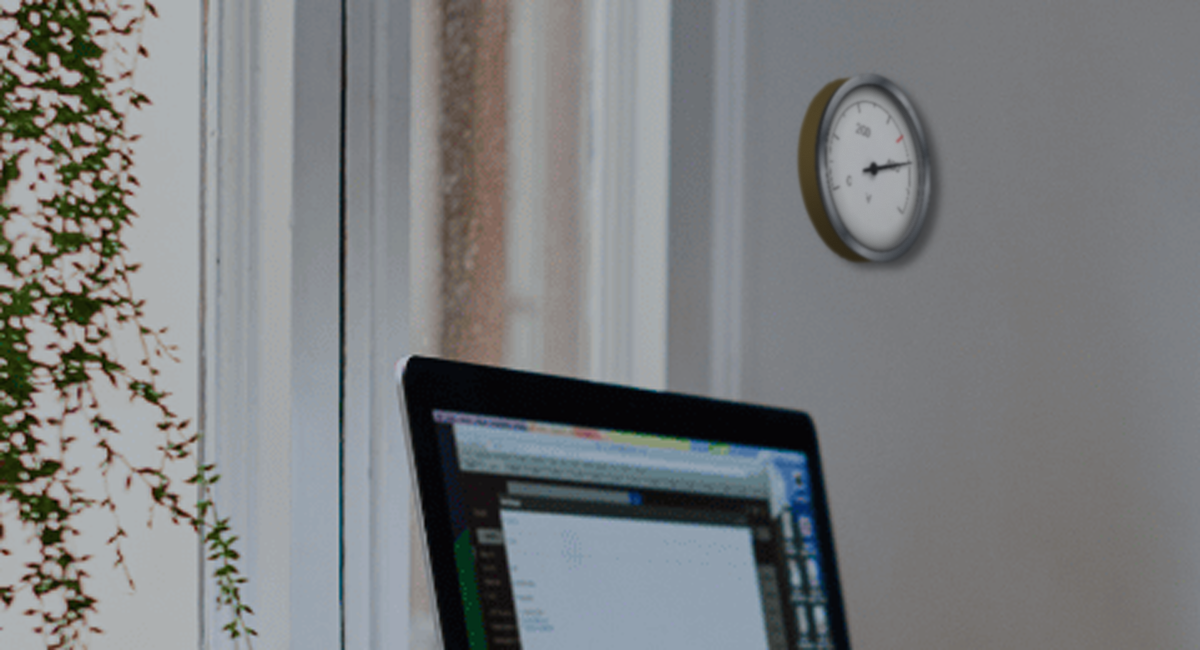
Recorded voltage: 400
